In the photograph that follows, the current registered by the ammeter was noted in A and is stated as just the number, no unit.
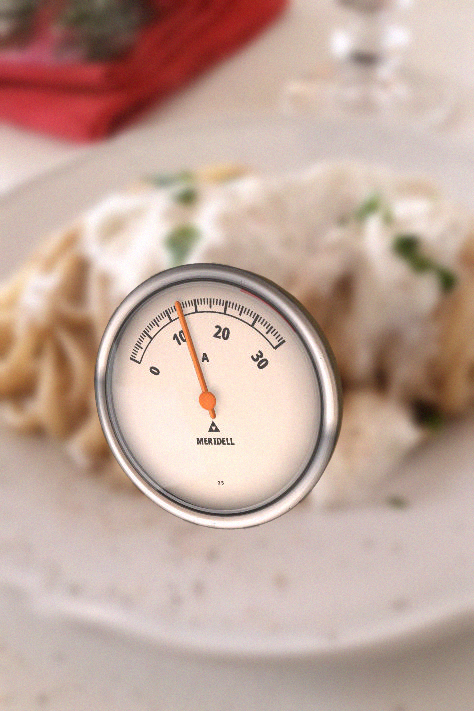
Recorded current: 12.5
